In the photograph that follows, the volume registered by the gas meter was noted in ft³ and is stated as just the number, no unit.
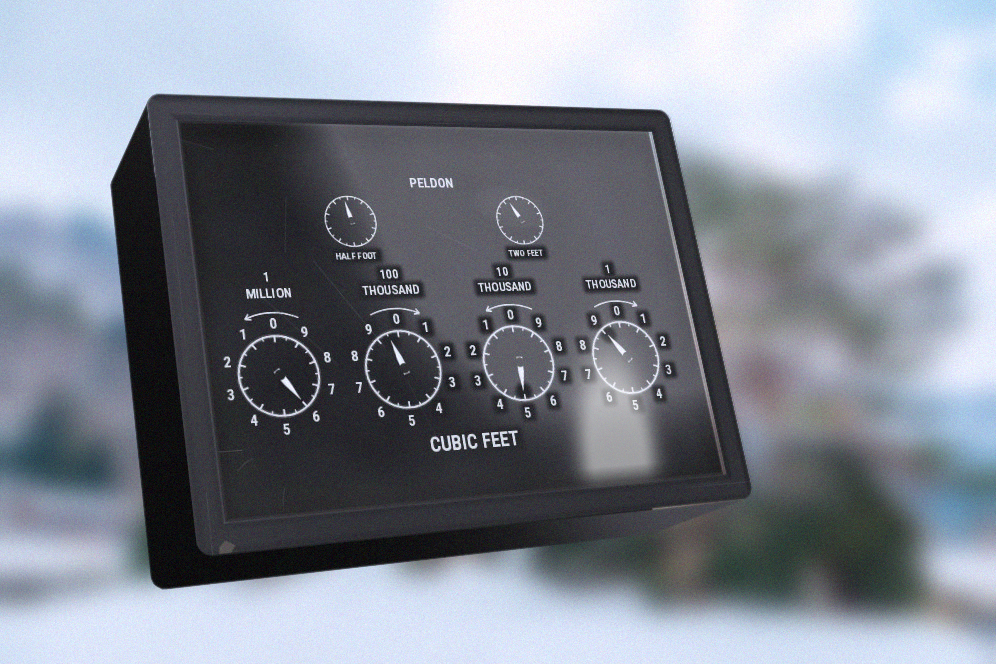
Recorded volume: 594900
